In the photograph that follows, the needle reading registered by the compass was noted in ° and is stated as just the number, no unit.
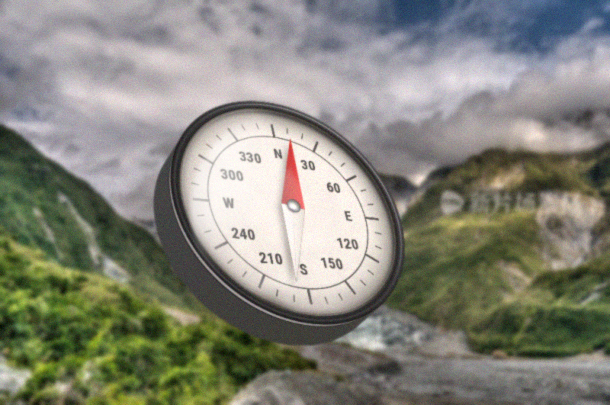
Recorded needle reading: 10
